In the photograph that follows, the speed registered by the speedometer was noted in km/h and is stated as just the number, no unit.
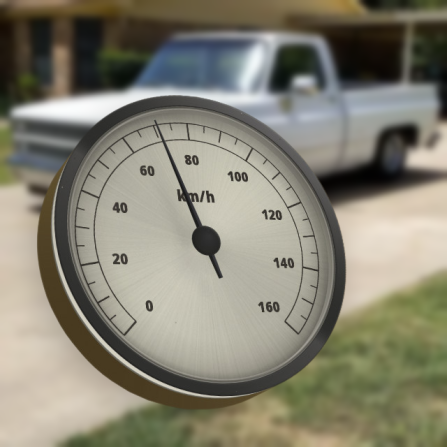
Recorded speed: 70
